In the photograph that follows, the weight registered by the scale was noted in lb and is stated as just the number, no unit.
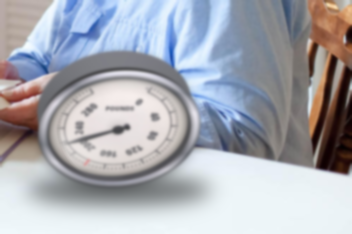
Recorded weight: 220
